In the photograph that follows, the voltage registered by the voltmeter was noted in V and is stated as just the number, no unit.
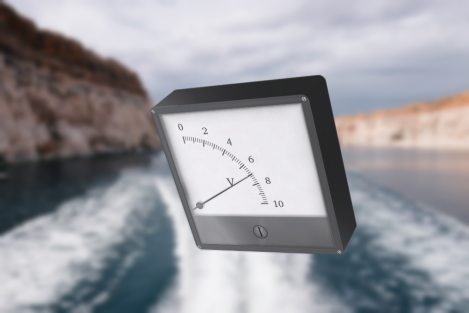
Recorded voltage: 7
